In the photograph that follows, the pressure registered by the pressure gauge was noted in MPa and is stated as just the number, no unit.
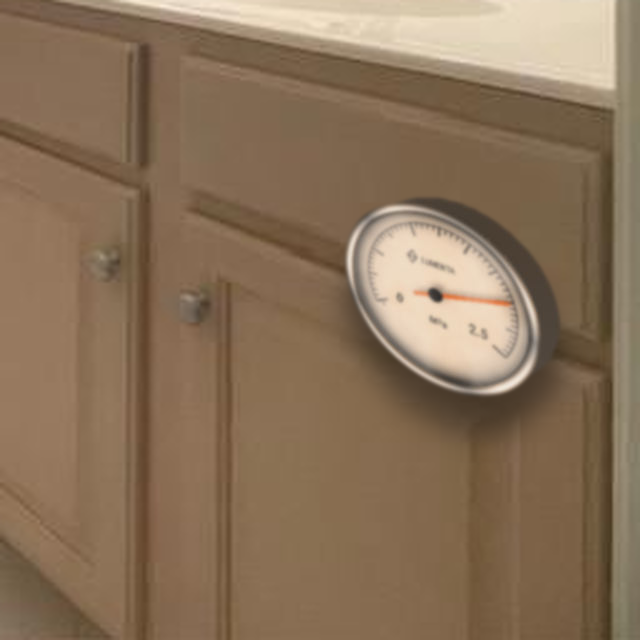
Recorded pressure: 2
